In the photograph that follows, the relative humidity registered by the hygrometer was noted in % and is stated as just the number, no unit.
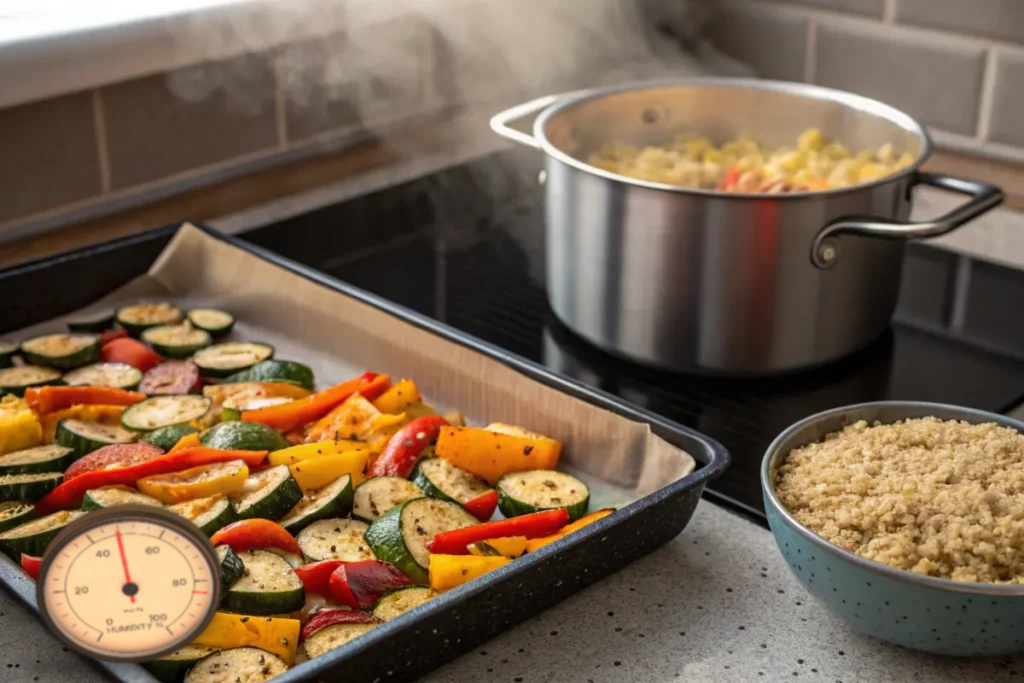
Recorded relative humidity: 48
